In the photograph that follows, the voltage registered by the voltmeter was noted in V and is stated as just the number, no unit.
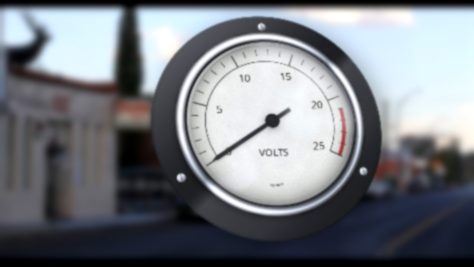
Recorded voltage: 0
